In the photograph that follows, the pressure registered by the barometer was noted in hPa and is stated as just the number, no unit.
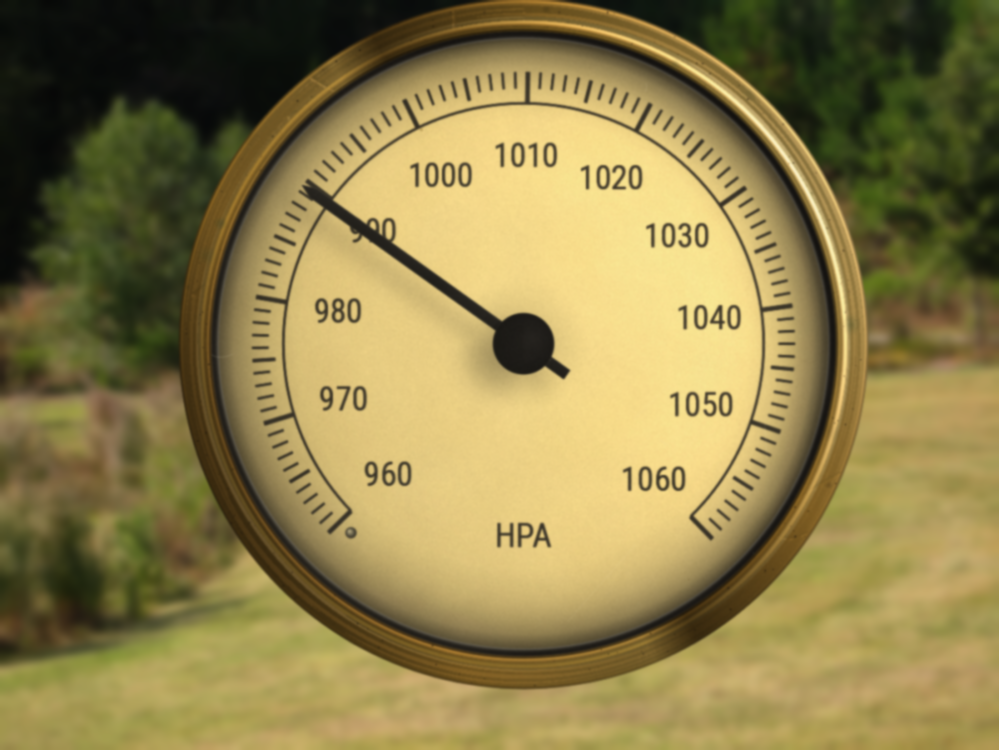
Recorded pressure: 989.5
